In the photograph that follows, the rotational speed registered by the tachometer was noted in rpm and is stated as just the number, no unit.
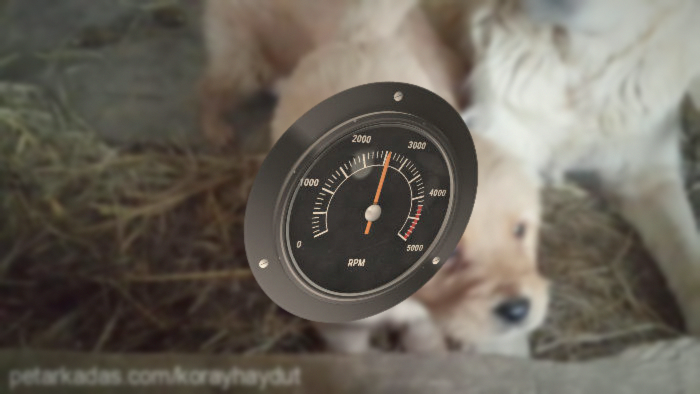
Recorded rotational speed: 2500
